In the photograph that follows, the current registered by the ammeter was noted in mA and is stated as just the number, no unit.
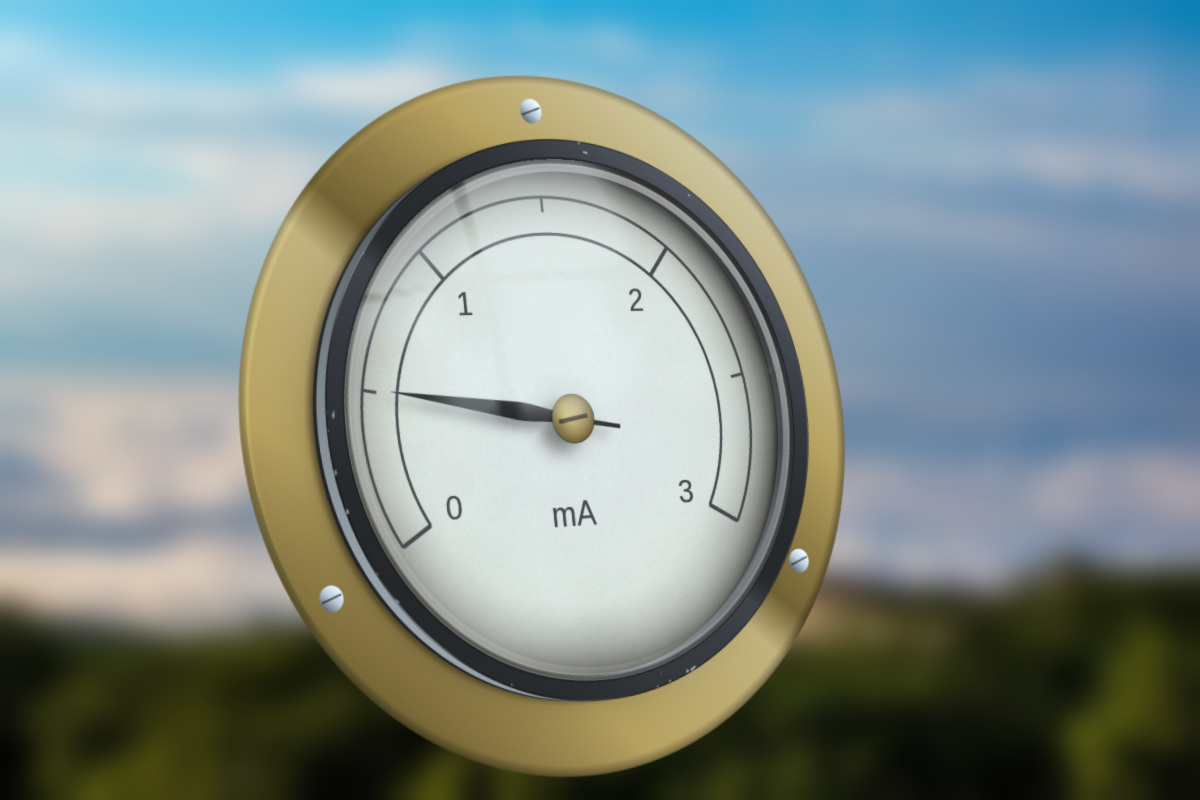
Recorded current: 0.5
